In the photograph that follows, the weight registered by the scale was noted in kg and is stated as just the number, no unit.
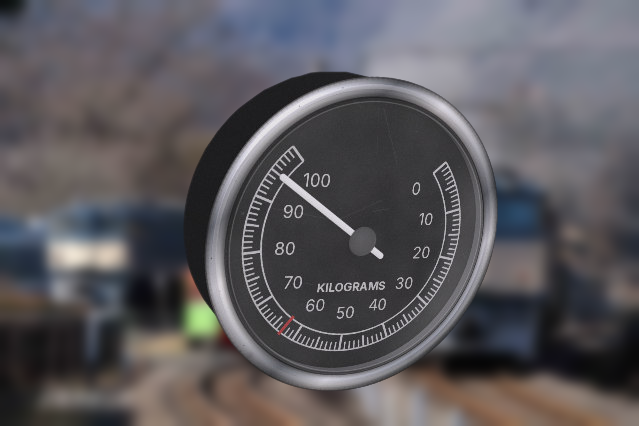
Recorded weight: 95
